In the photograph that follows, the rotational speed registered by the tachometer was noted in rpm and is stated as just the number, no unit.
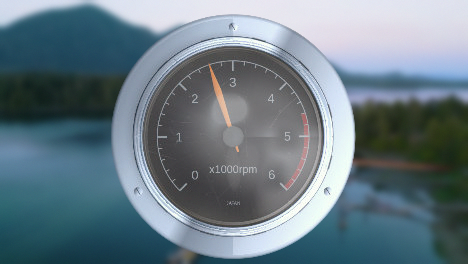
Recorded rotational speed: 2600
